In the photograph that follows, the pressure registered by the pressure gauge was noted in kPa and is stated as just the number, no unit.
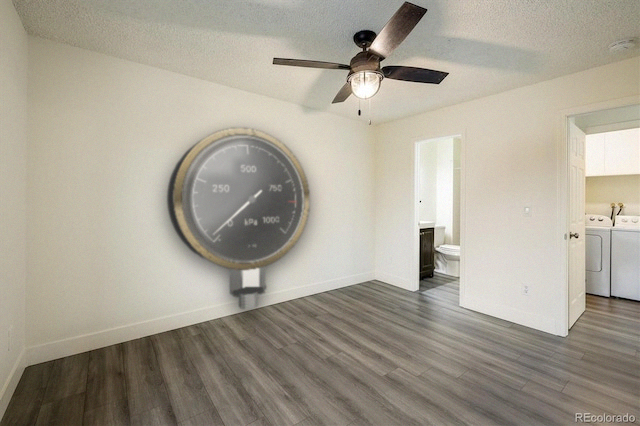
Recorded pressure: 25
